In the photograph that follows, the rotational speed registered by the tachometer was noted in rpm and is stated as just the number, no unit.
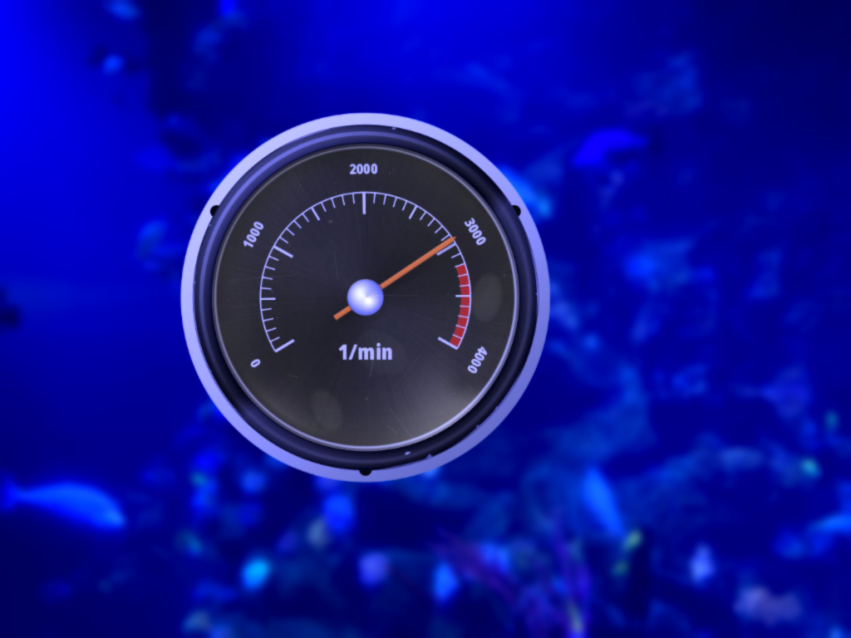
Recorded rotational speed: 2950
